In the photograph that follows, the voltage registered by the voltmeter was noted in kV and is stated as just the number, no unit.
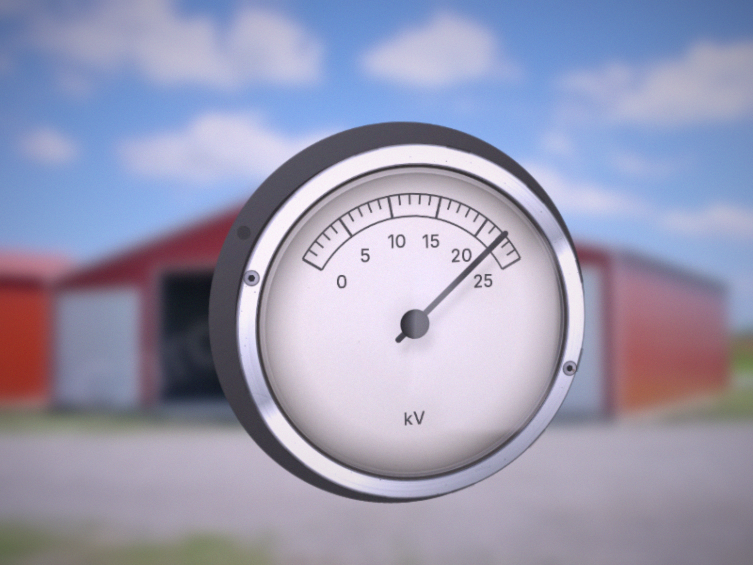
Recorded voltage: 22
